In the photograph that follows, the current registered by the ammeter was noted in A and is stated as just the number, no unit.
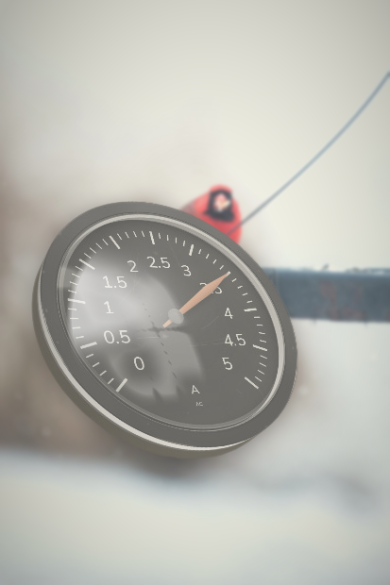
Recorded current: 3.5
